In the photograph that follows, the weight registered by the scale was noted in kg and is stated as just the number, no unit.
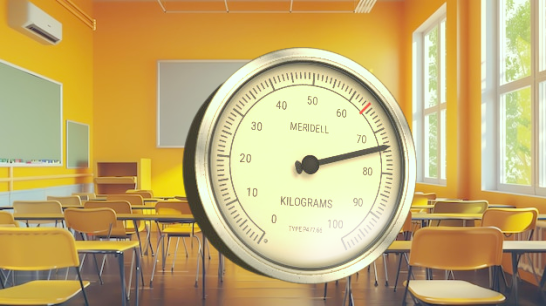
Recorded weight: 74
